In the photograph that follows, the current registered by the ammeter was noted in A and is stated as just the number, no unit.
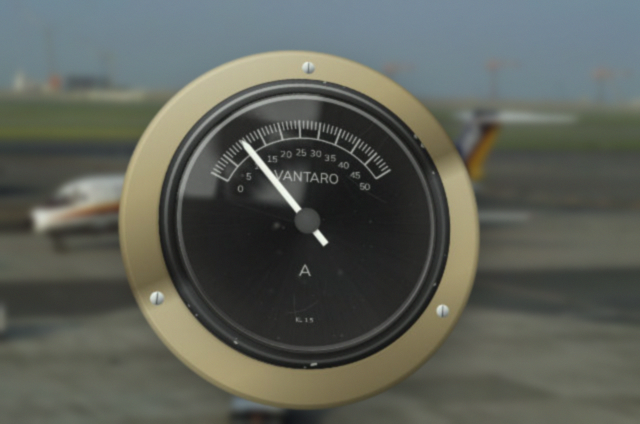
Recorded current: 10
